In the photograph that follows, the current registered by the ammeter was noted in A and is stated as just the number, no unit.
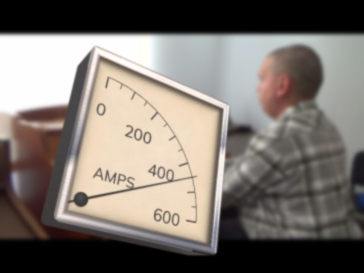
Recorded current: 450
